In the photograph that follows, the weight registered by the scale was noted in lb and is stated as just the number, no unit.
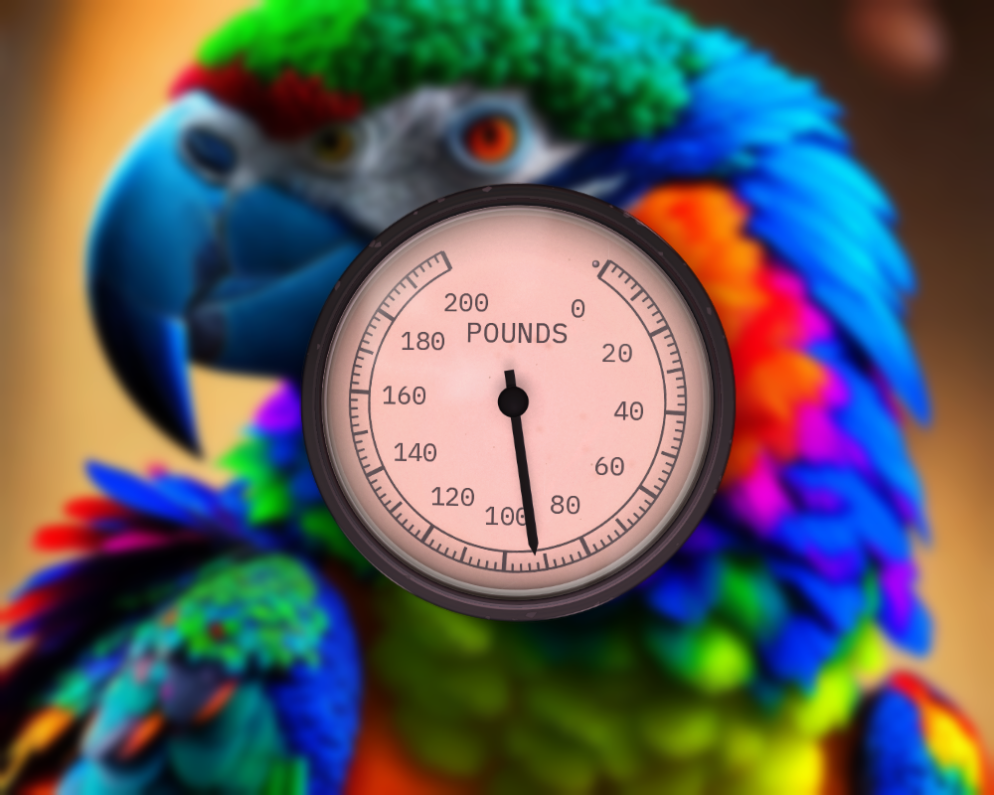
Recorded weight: 92
